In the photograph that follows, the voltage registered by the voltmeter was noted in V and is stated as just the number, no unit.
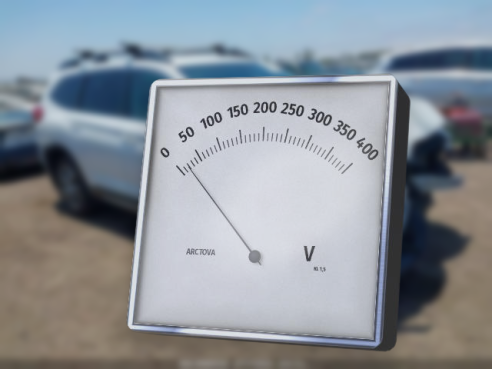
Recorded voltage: 20
